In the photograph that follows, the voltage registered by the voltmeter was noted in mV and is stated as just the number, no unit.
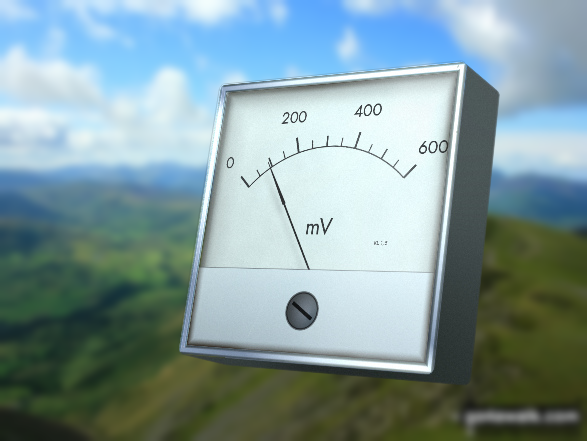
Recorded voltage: 100
